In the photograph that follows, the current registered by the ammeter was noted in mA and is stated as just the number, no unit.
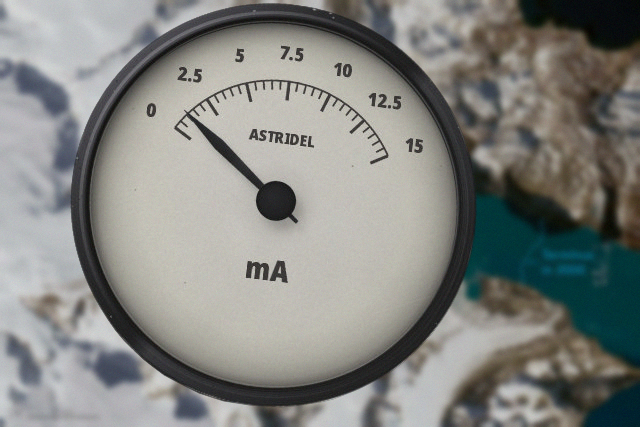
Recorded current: 1
